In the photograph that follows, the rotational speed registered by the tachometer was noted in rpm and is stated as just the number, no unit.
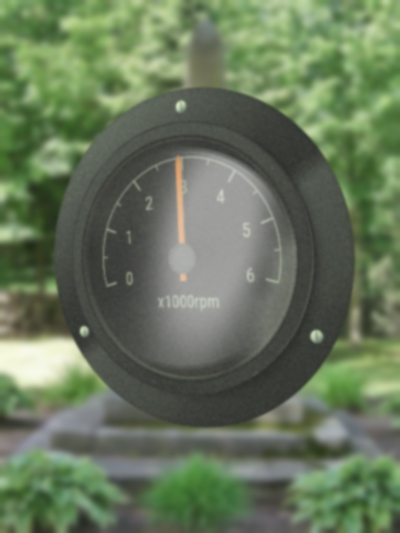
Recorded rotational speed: 3000
